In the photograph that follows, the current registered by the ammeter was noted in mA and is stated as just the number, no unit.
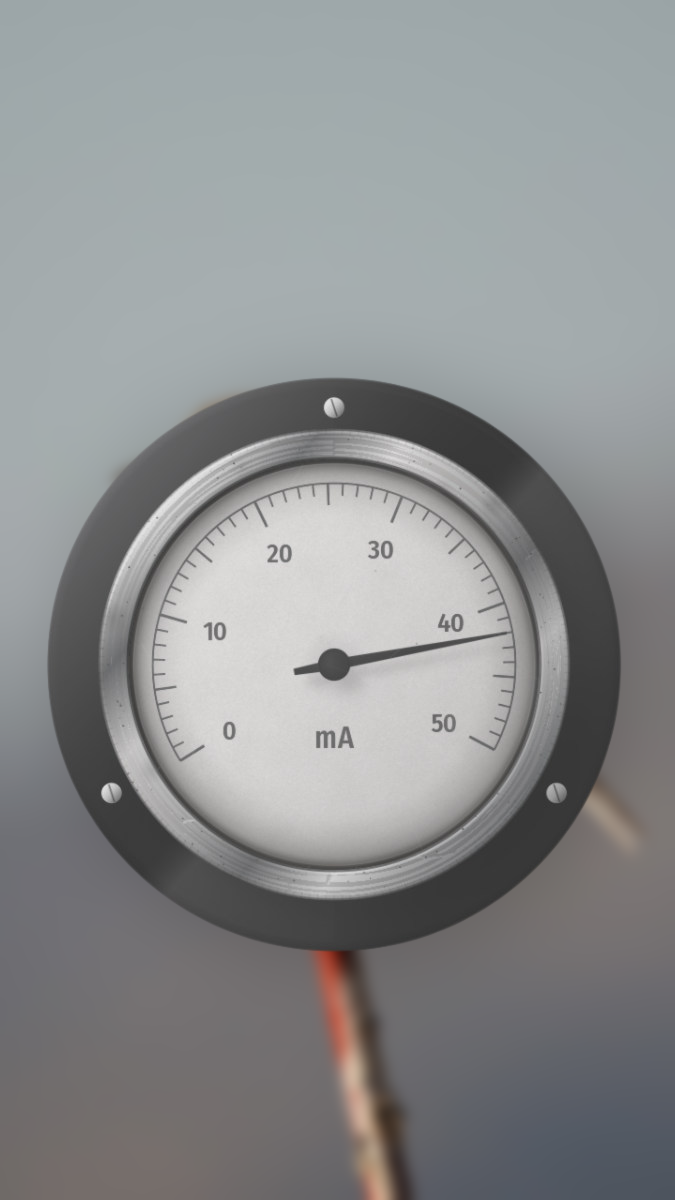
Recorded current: 42
